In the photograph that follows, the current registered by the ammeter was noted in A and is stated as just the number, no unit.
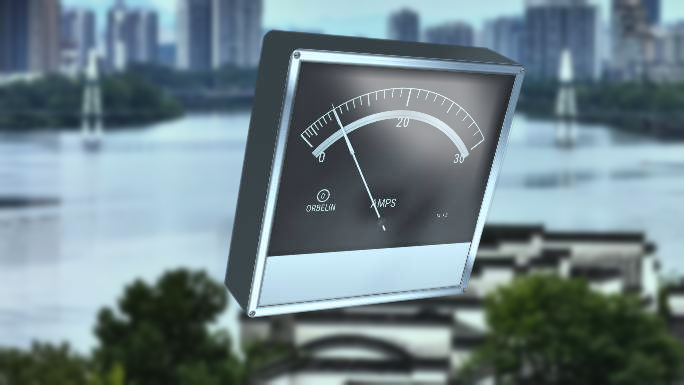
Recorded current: 10
